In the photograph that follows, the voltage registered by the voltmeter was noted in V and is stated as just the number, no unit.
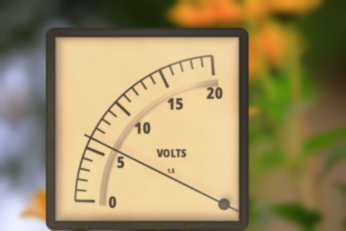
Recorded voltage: 6
